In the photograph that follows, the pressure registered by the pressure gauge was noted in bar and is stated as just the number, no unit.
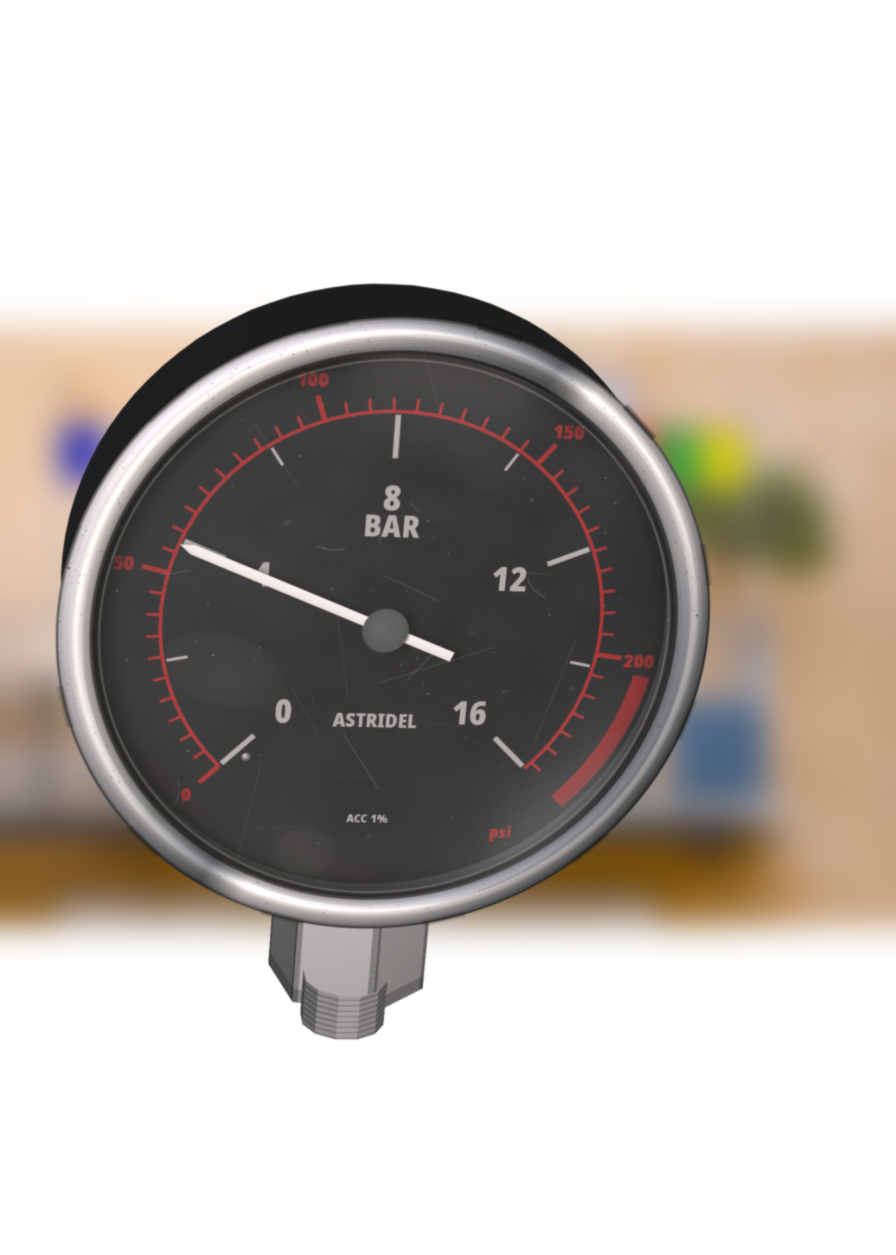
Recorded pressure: 4
